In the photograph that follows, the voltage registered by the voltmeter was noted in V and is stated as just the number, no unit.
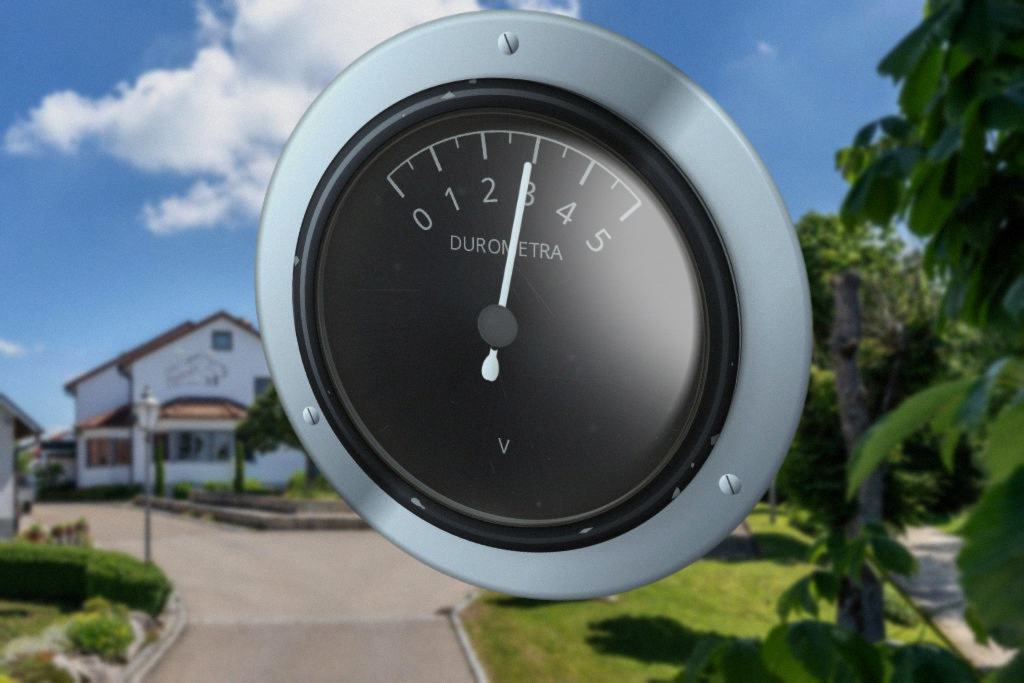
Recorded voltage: 3
